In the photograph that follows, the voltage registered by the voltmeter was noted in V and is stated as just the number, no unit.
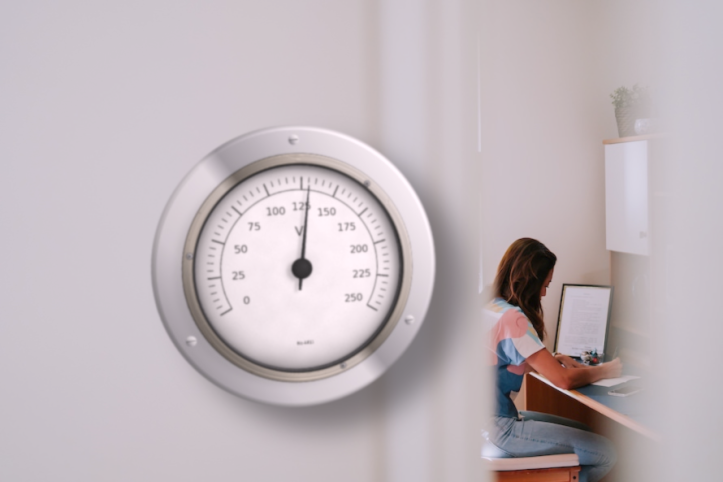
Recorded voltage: 130
